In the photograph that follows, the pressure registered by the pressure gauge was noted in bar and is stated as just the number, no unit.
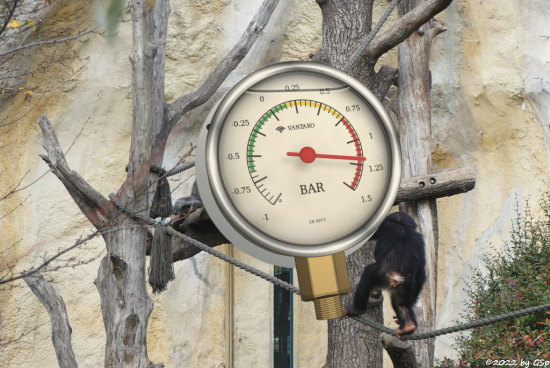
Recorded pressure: 1.2
